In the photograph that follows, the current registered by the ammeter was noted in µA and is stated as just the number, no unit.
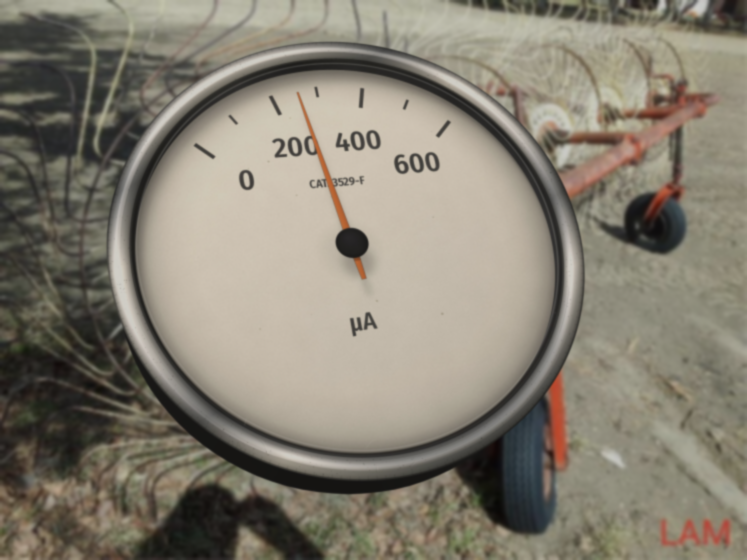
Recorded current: 250
